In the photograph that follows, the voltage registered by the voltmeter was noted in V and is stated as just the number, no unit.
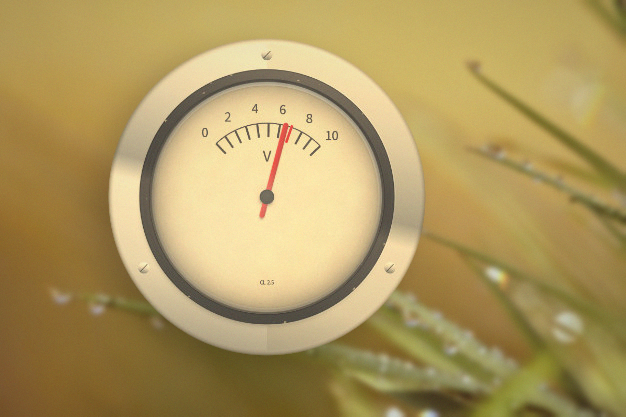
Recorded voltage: 6.5
